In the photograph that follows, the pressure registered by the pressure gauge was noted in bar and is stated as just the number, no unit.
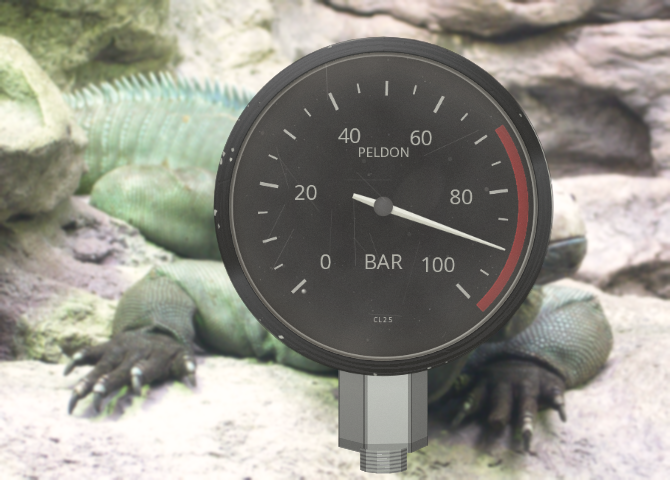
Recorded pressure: 90
